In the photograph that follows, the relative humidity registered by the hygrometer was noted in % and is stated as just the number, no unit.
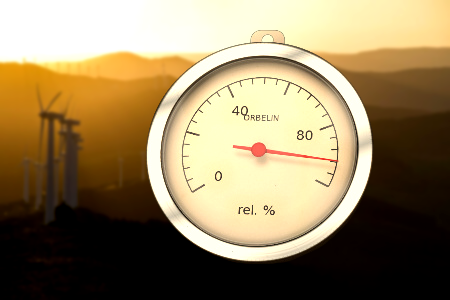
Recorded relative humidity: 92
